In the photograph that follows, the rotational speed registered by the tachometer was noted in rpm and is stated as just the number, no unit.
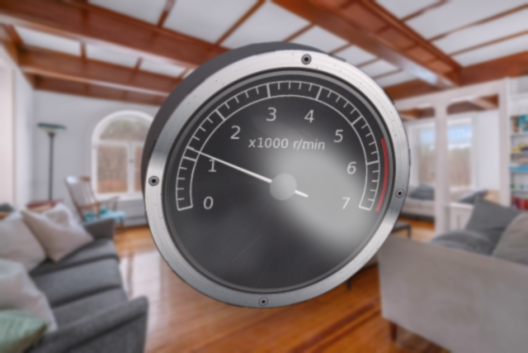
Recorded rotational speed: 1200
